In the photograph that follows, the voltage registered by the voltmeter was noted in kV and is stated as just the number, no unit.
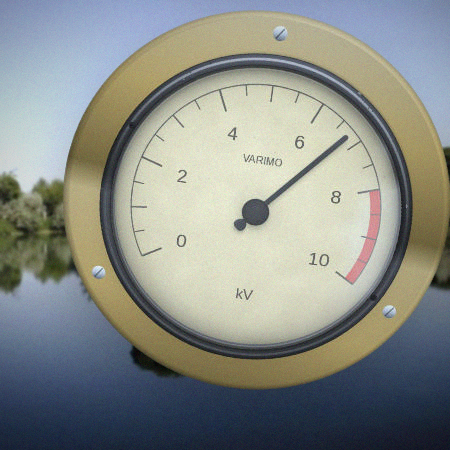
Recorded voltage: 6.75
